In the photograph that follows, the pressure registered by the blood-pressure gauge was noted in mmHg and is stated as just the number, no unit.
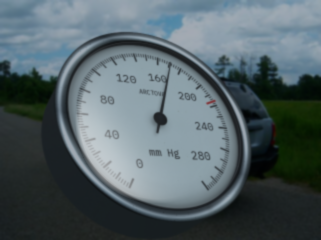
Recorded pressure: 170
